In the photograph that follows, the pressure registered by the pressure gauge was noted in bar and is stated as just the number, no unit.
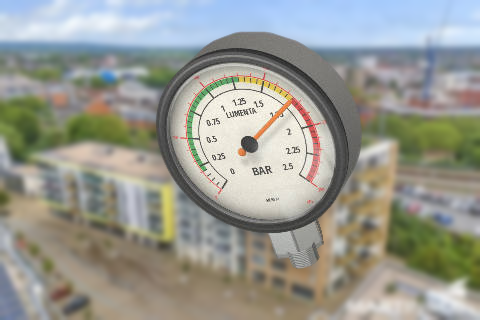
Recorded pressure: 1.75
